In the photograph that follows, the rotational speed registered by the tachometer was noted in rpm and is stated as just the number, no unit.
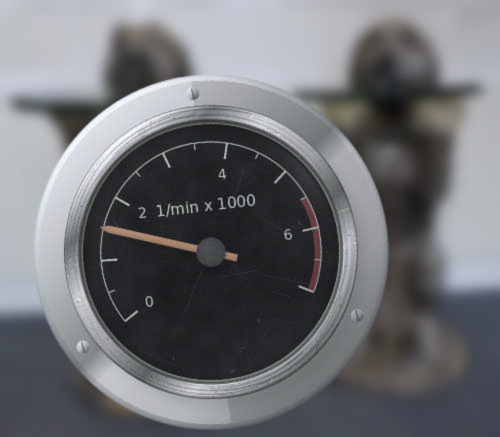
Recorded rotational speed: 1500
